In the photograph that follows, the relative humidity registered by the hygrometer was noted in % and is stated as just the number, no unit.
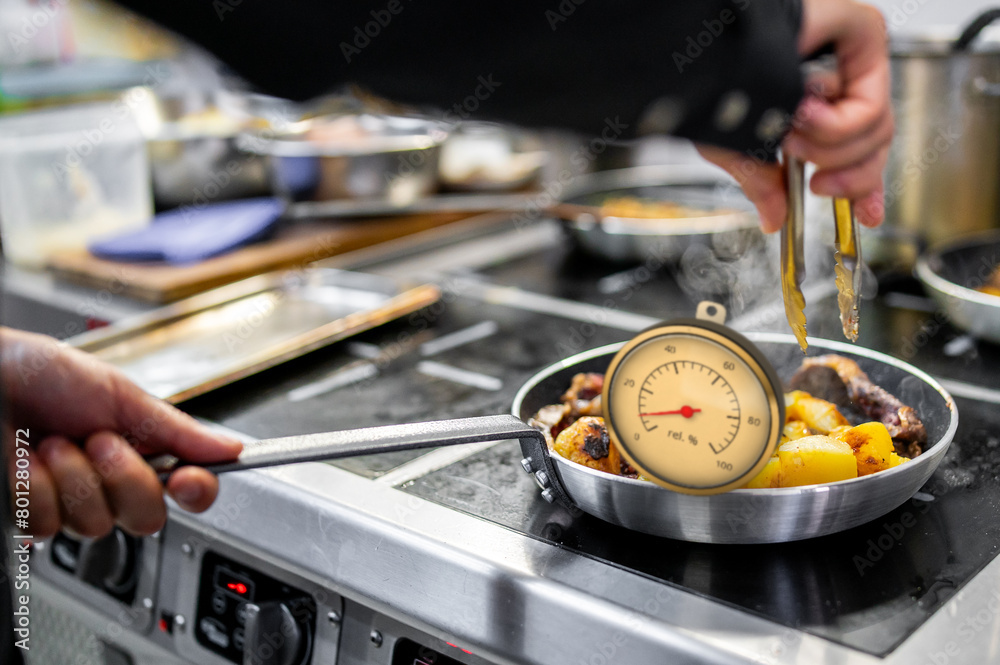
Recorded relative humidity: 8
